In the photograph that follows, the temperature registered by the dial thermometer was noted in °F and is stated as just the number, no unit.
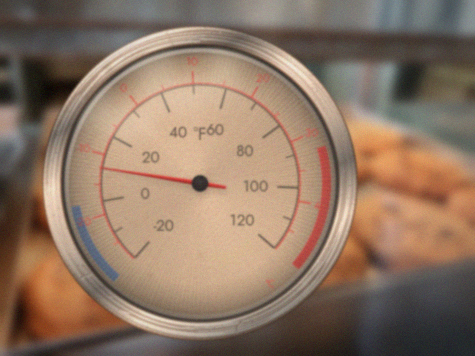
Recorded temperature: 10
